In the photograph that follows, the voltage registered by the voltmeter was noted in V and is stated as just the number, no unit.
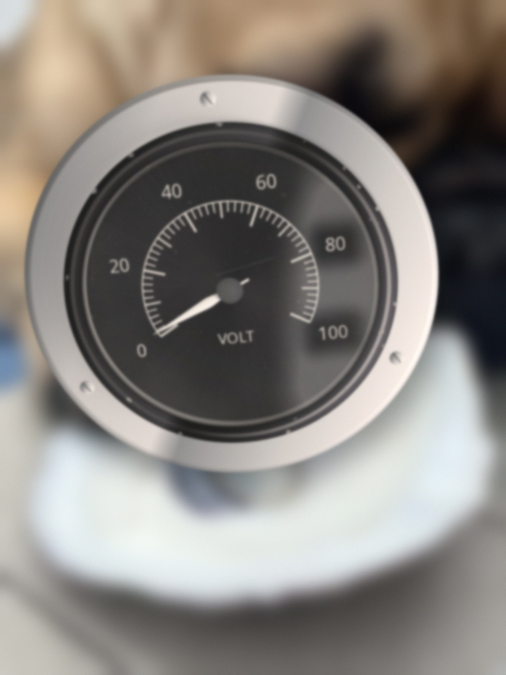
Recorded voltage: 2
